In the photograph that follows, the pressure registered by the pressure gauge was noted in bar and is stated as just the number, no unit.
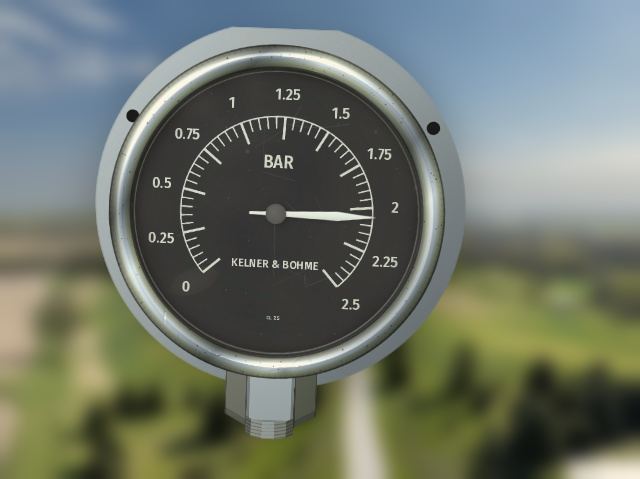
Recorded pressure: 2.05
